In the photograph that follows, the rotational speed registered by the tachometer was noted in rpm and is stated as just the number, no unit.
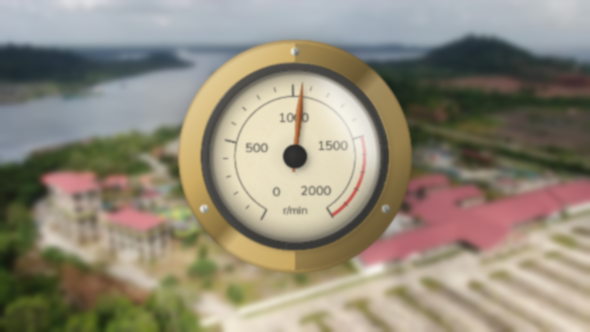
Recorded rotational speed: 1050
